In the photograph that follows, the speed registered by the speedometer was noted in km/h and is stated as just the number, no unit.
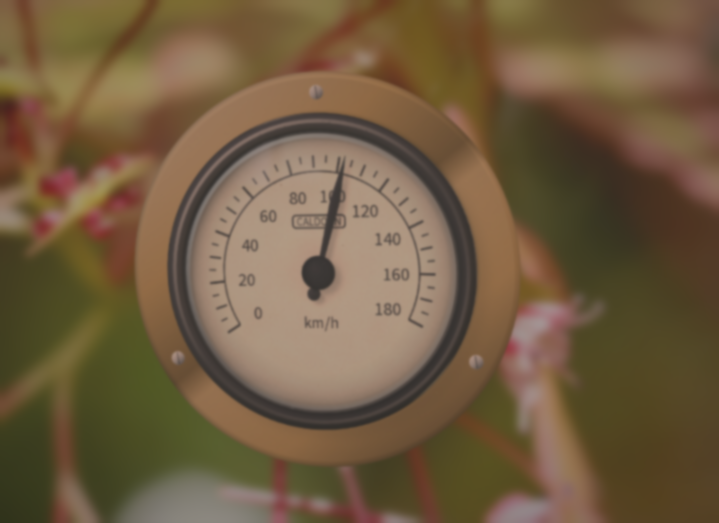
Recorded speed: 102.5
